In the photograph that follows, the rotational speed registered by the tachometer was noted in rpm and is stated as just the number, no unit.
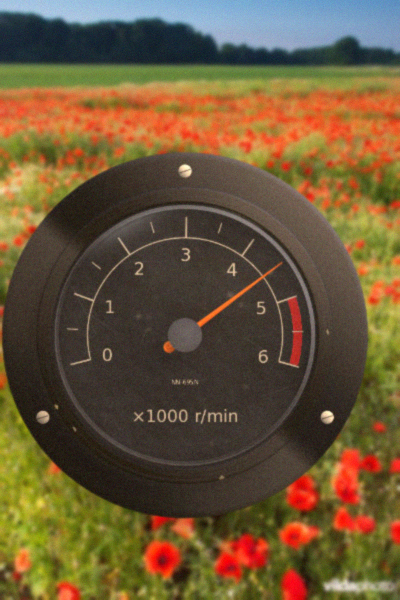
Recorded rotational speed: 4500
